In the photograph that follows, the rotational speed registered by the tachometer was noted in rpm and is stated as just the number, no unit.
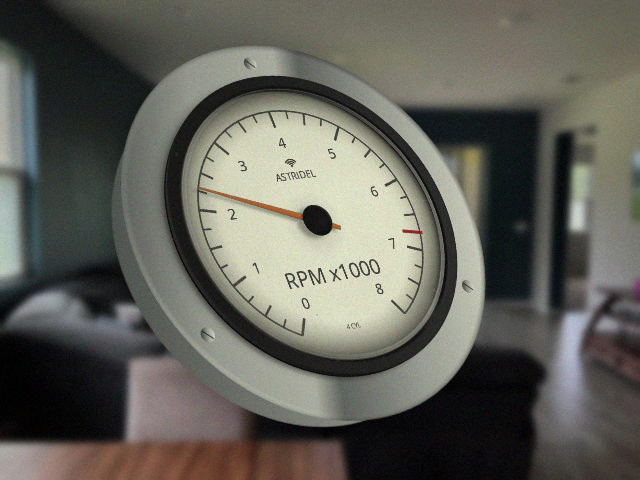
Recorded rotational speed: 2250
